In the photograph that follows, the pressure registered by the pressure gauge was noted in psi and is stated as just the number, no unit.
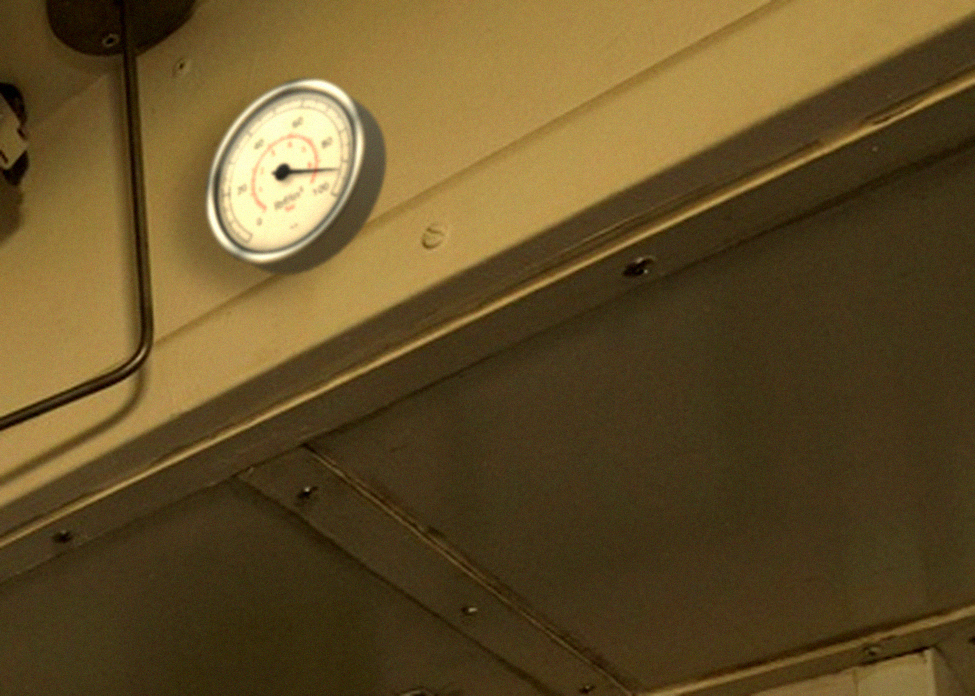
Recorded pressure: 92.5
